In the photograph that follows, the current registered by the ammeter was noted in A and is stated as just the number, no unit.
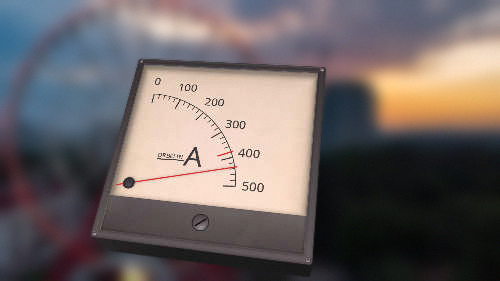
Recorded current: 440
